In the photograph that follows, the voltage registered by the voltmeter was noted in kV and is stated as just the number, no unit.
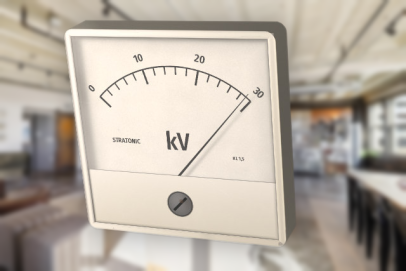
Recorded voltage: 29
